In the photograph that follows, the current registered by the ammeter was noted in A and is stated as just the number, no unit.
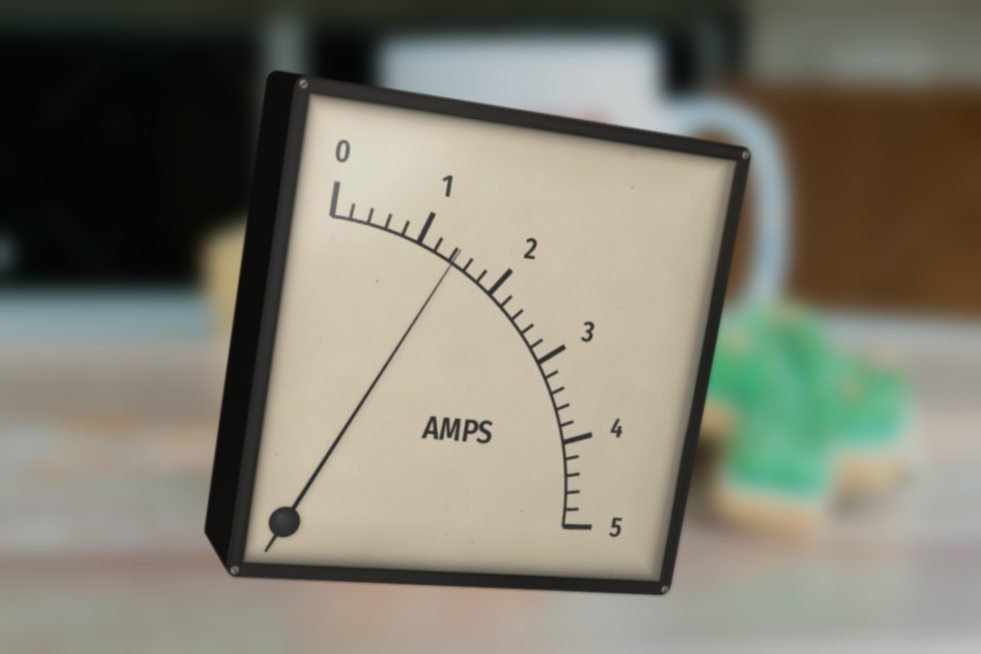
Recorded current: 1.4
